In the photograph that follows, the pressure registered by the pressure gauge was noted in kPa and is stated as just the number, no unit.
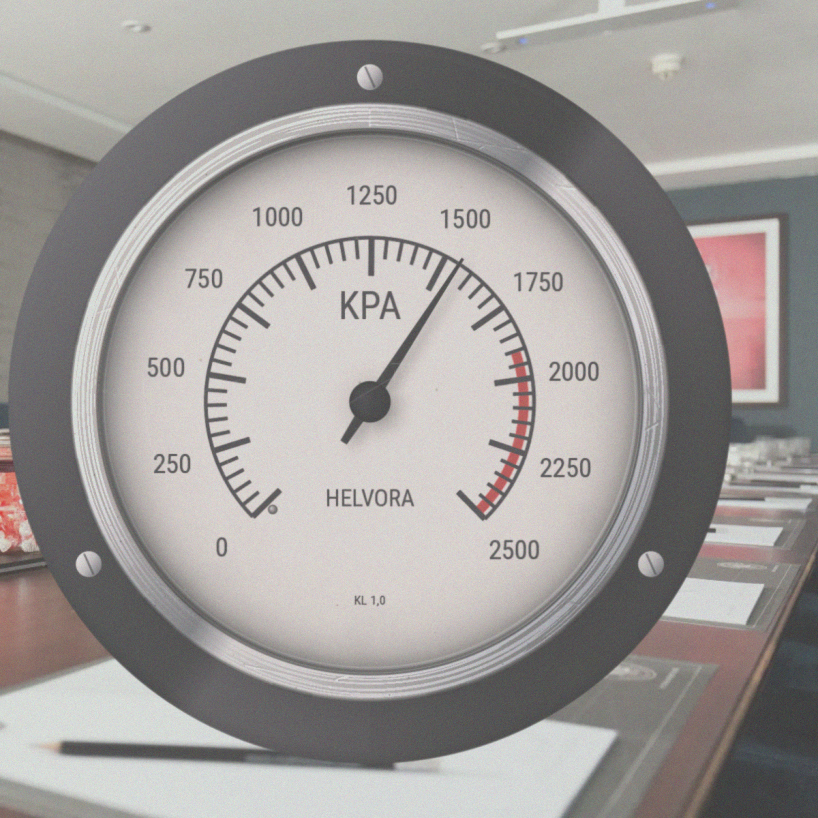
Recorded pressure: 1550
